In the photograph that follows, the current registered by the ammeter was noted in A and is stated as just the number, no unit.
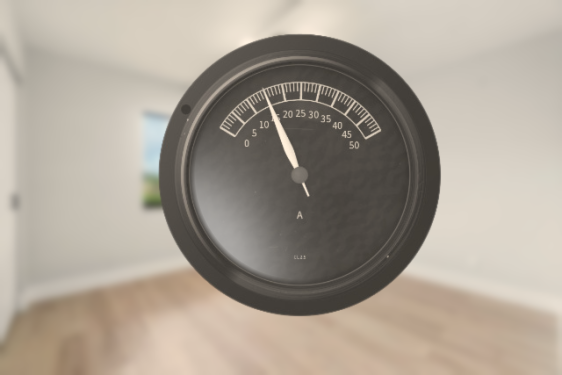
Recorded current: 15
